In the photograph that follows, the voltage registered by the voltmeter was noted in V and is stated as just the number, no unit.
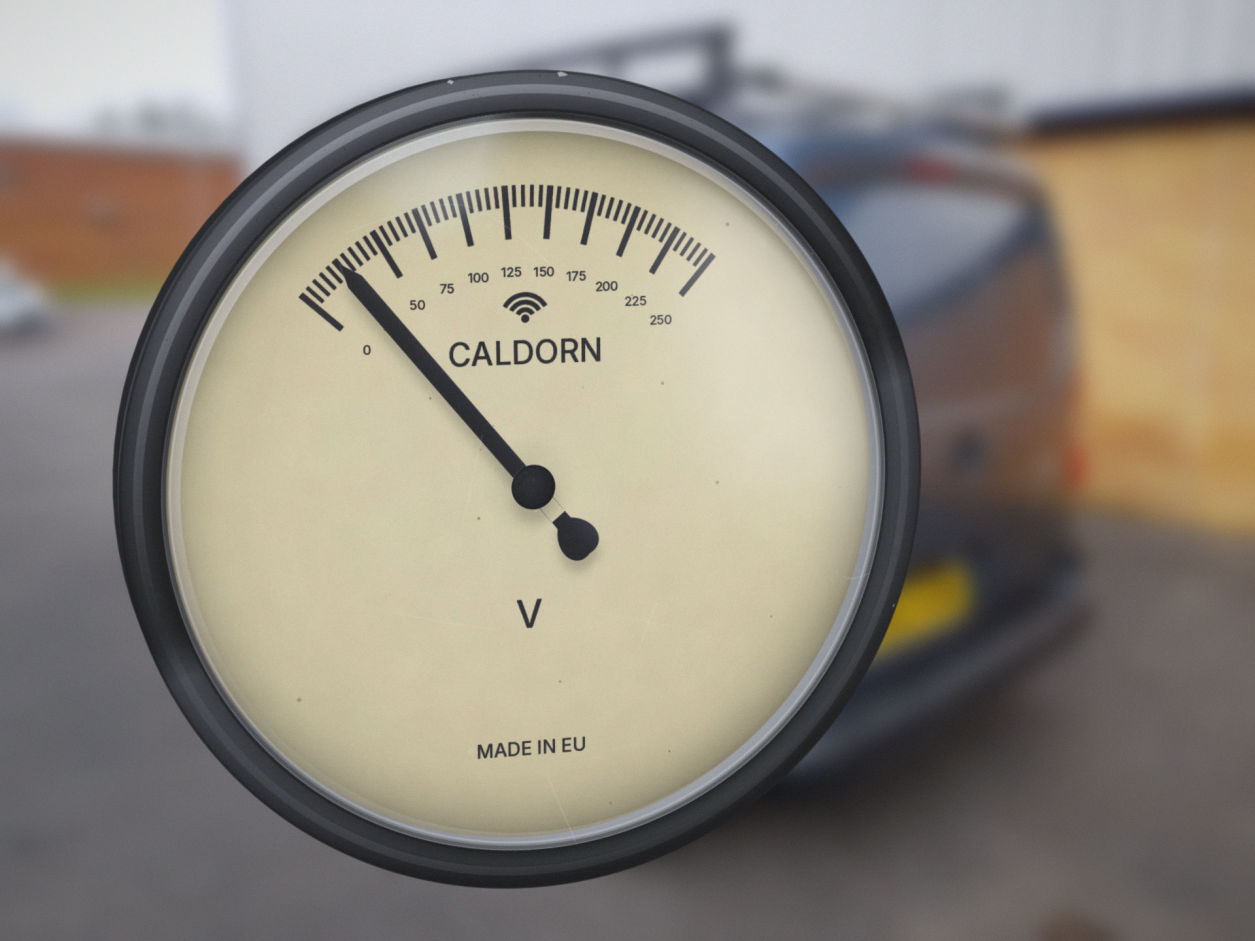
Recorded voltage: 25
